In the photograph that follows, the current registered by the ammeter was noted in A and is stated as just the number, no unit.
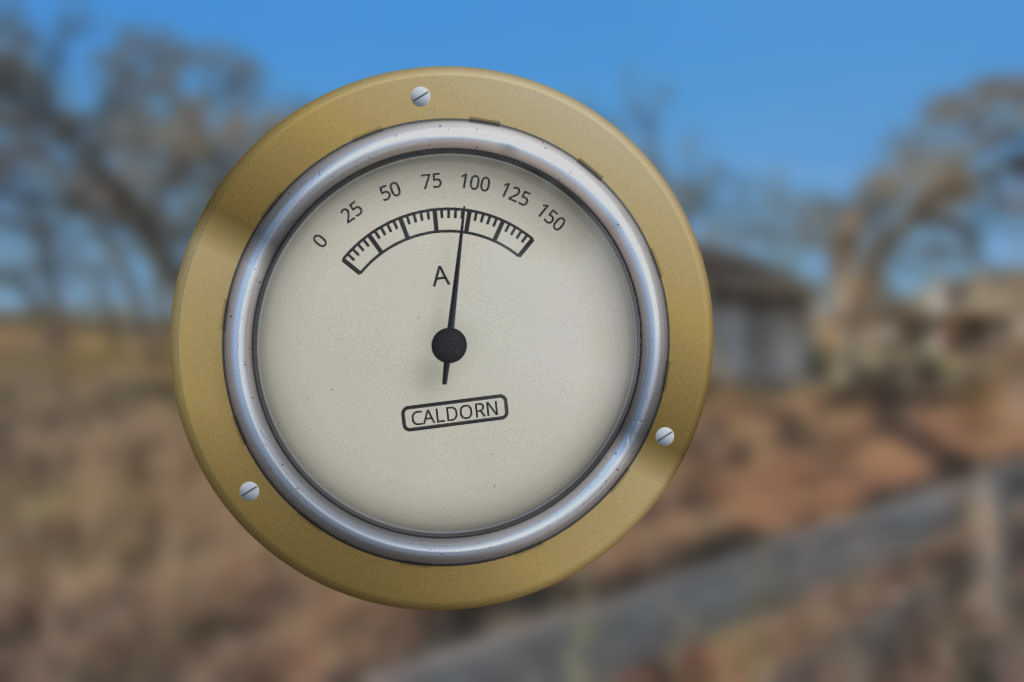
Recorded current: 95
